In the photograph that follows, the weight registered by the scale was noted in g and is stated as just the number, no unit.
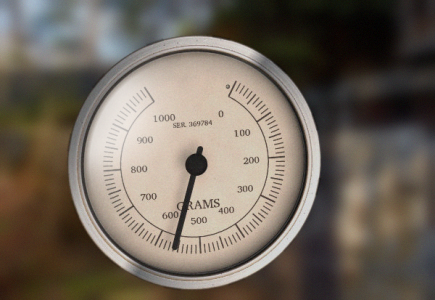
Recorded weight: 560
